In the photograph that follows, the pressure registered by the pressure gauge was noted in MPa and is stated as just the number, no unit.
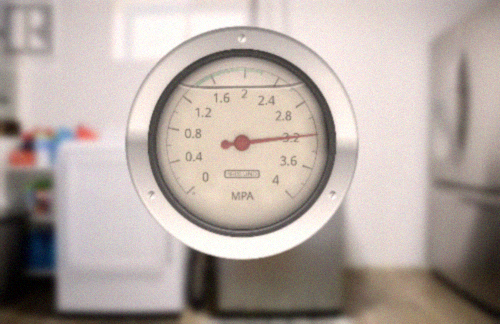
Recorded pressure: 3.2
